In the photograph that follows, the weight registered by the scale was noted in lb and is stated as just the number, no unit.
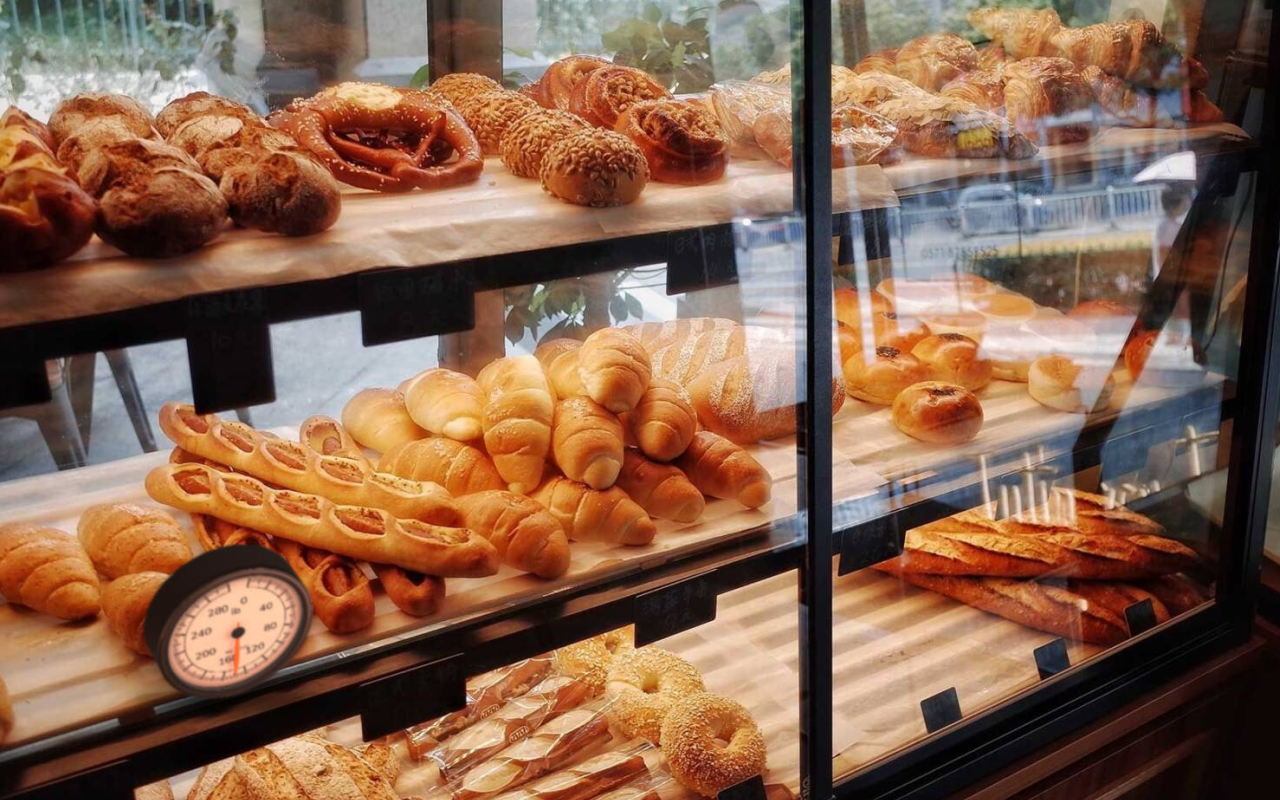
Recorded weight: 150
